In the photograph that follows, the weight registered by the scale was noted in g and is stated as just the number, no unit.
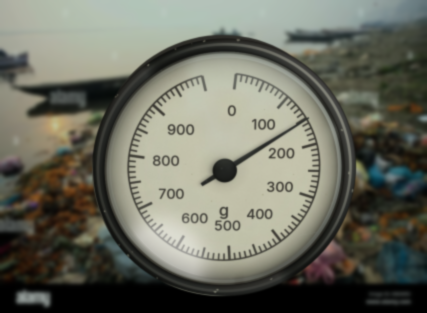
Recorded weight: 150
